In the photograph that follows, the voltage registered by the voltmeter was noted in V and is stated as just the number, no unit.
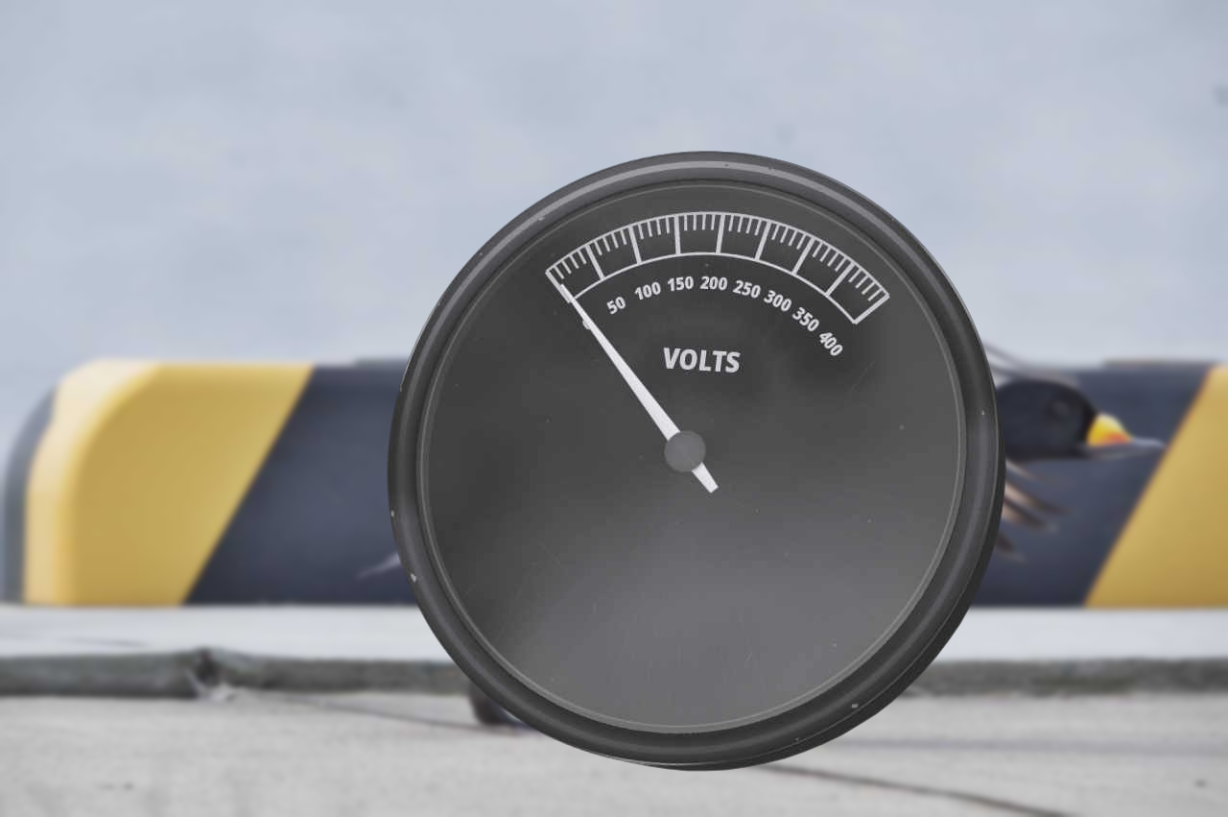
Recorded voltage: 5
